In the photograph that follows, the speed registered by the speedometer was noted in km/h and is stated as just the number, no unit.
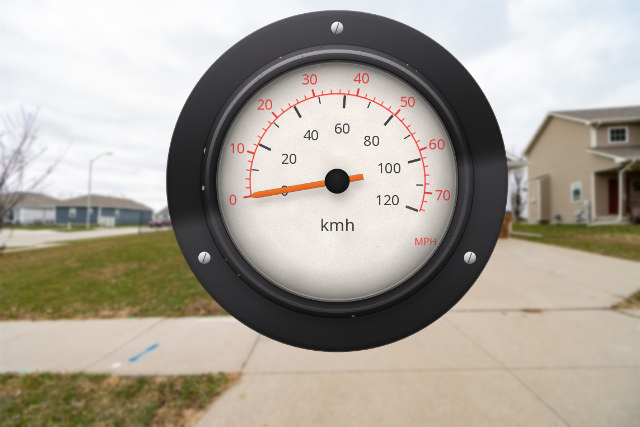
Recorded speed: 0
